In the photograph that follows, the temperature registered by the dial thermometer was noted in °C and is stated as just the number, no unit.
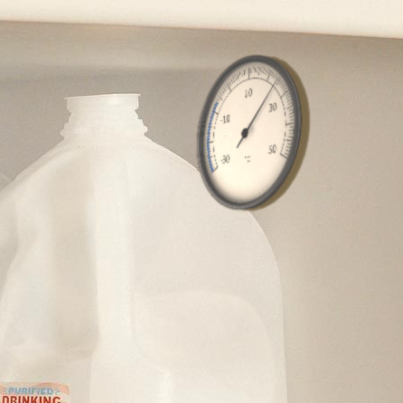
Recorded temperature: 25
